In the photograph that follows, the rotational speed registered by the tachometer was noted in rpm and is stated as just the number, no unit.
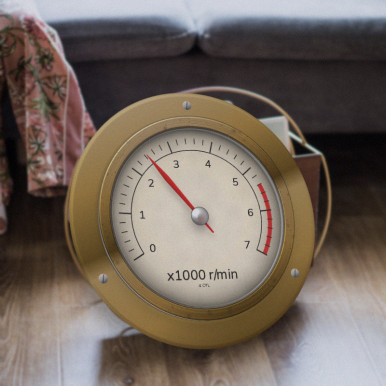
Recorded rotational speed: 2400
